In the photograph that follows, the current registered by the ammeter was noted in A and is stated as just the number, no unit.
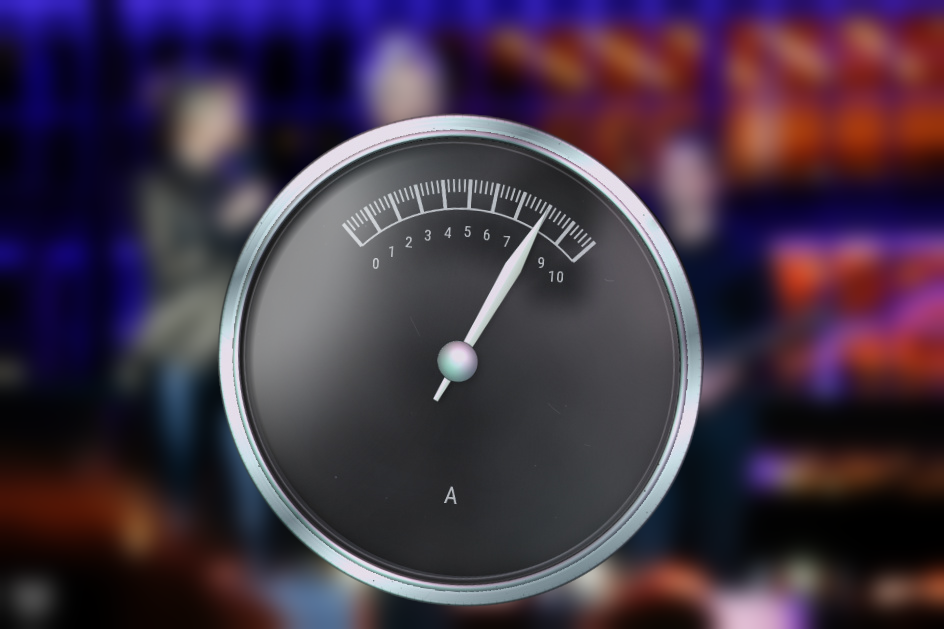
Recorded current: 8
